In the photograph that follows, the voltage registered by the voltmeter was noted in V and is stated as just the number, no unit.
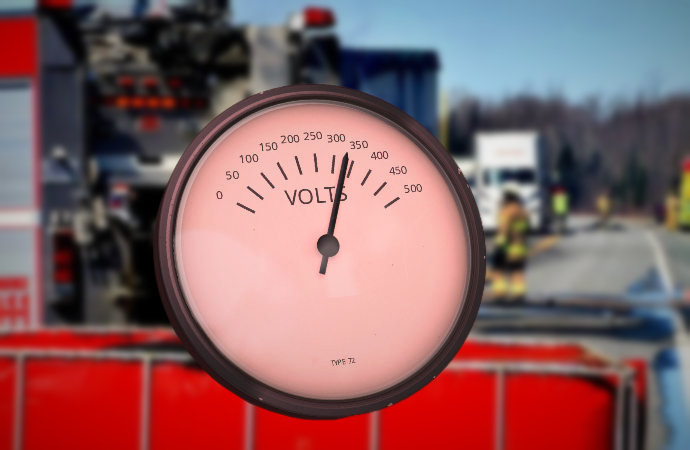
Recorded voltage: 325
